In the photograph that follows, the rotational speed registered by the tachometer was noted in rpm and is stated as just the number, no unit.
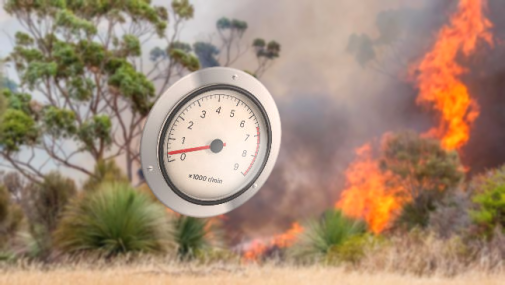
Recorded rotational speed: 400
